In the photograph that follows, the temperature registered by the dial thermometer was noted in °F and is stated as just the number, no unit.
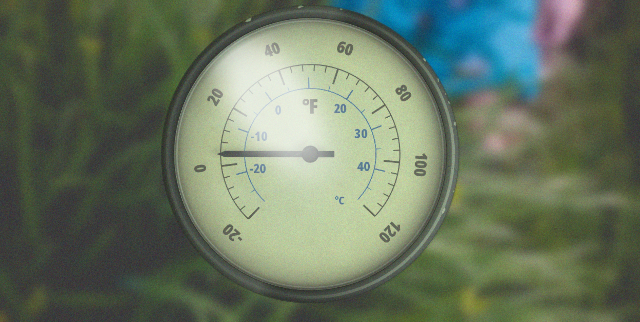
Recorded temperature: 4
